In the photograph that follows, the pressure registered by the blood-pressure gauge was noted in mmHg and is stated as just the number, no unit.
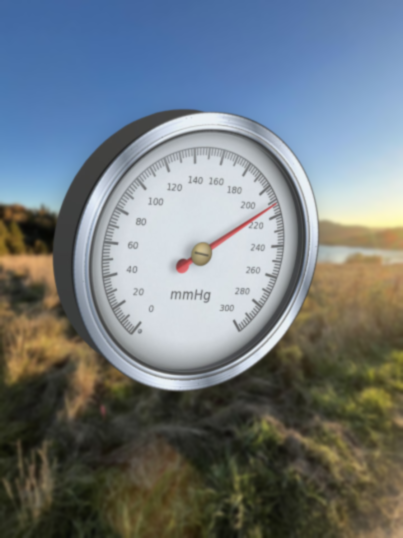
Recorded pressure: 210
